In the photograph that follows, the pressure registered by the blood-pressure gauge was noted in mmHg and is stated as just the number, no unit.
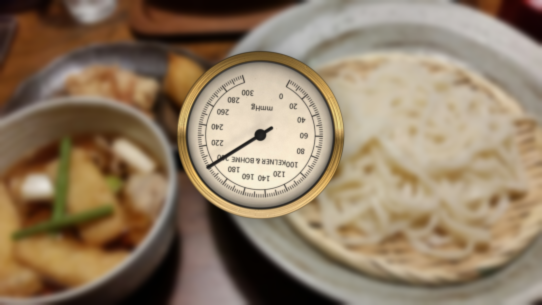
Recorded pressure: 200
